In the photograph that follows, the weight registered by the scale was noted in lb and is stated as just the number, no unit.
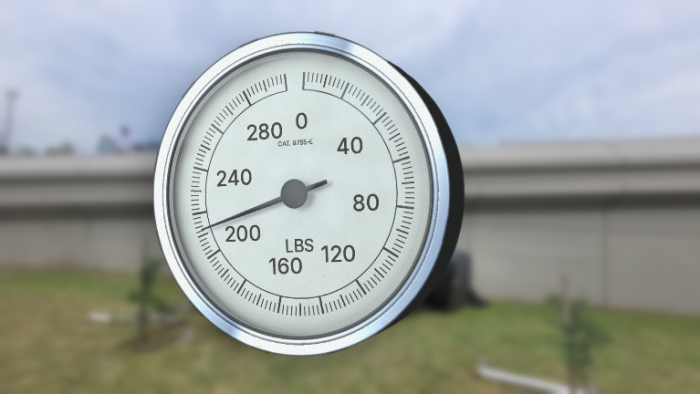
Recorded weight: 212
